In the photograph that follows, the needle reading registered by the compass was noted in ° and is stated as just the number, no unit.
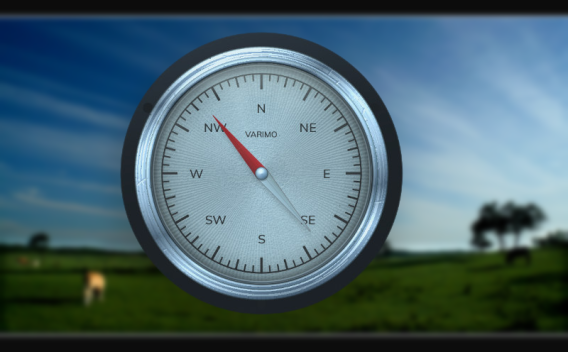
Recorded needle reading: 320
